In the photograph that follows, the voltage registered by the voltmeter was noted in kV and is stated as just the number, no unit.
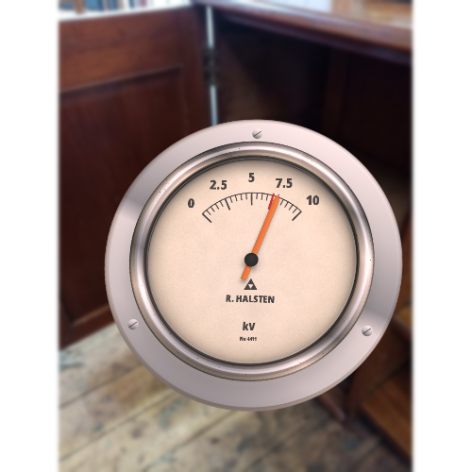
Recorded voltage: 7.5
